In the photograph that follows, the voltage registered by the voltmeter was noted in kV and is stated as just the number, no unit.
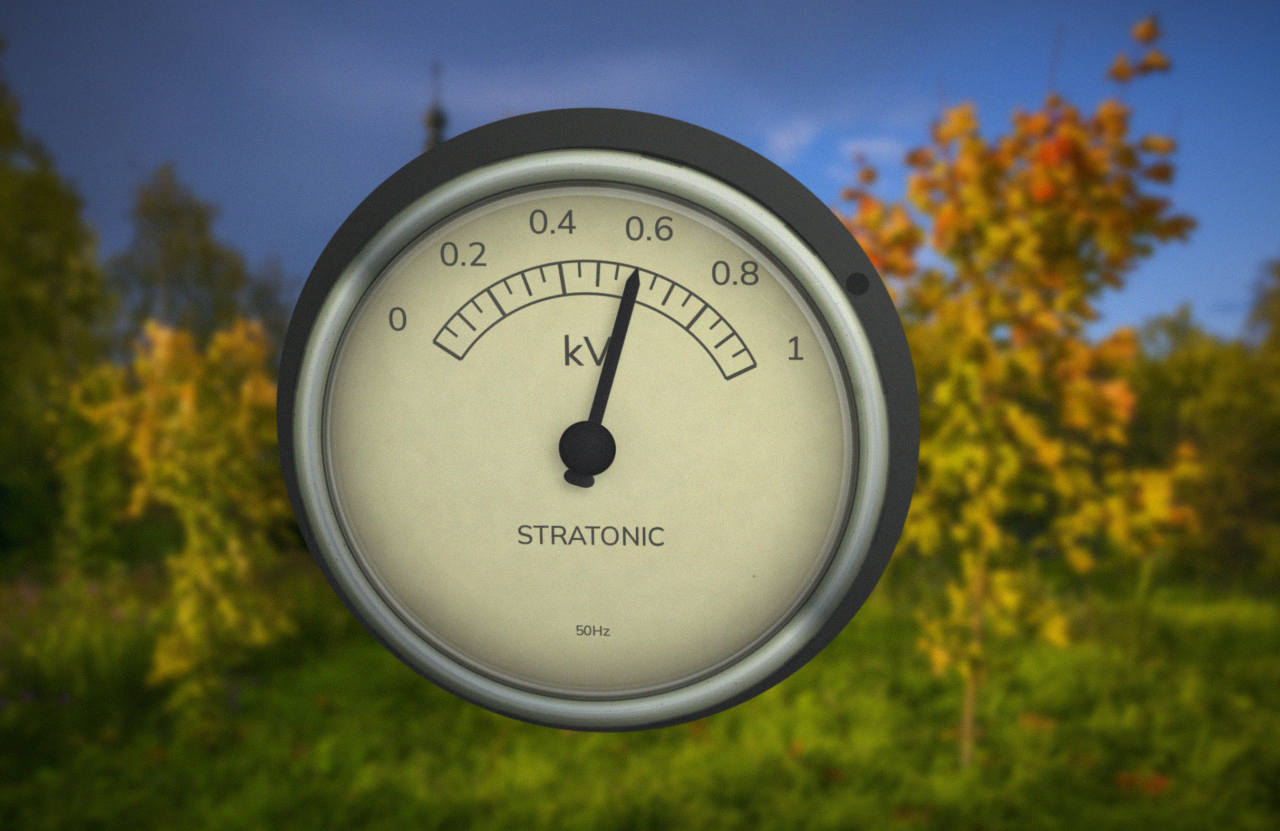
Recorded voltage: 0.6
